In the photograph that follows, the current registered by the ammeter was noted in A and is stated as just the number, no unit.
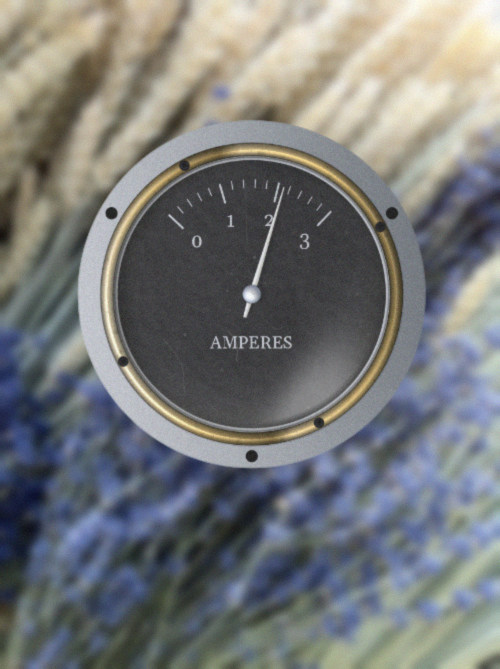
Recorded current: 2.1
